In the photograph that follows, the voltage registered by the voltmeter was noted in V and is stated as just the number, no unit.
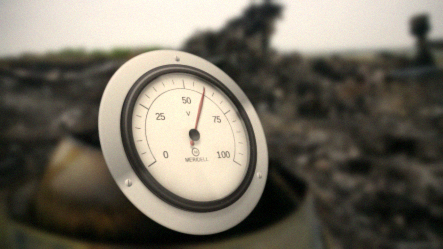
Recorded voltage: 60
